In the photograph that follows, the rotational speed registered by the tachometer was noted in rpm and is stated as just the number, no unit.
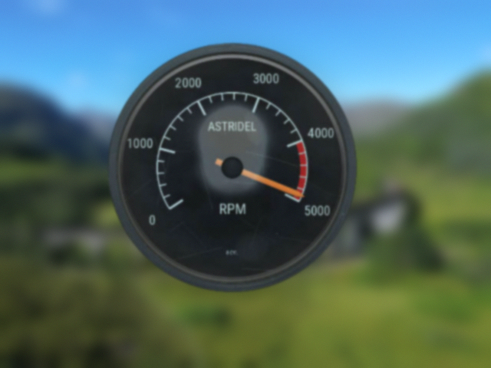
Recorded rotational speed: 4900
